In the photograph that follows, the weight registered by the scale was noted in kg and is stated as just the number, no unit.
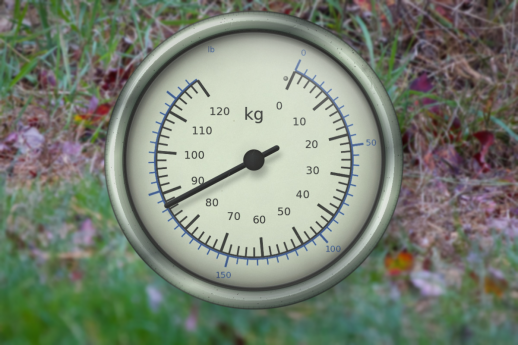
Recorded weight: 87
